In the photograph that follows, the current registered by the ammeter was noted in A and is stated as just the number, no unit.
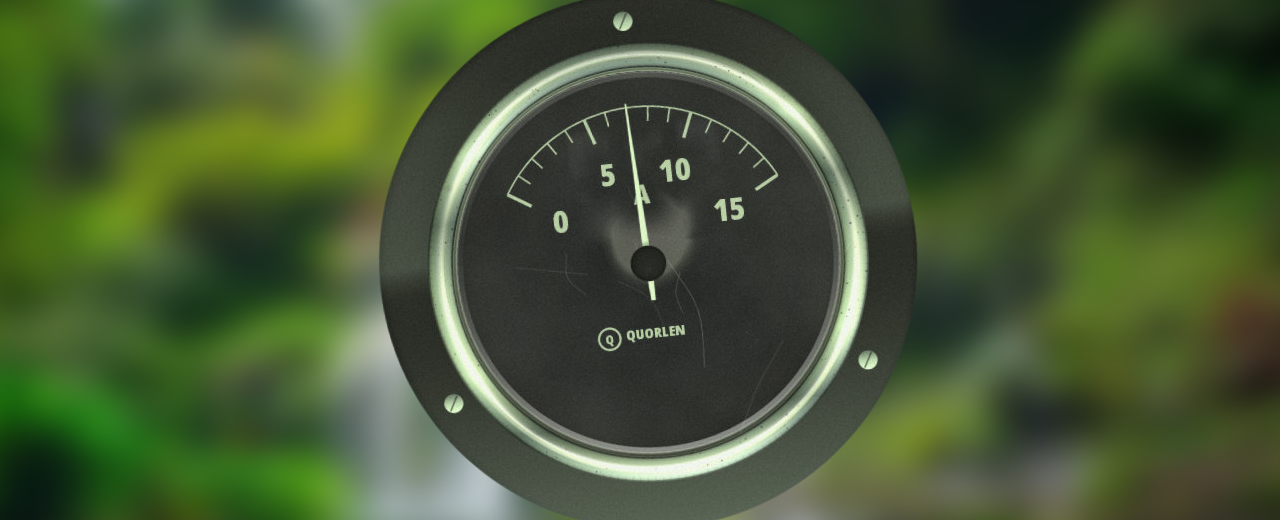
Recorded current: 7
